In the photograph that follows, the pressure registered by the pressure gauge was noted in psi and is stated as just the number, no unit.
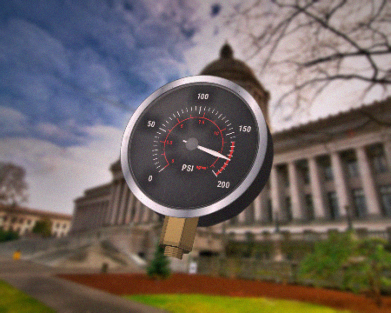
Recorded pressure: 180
